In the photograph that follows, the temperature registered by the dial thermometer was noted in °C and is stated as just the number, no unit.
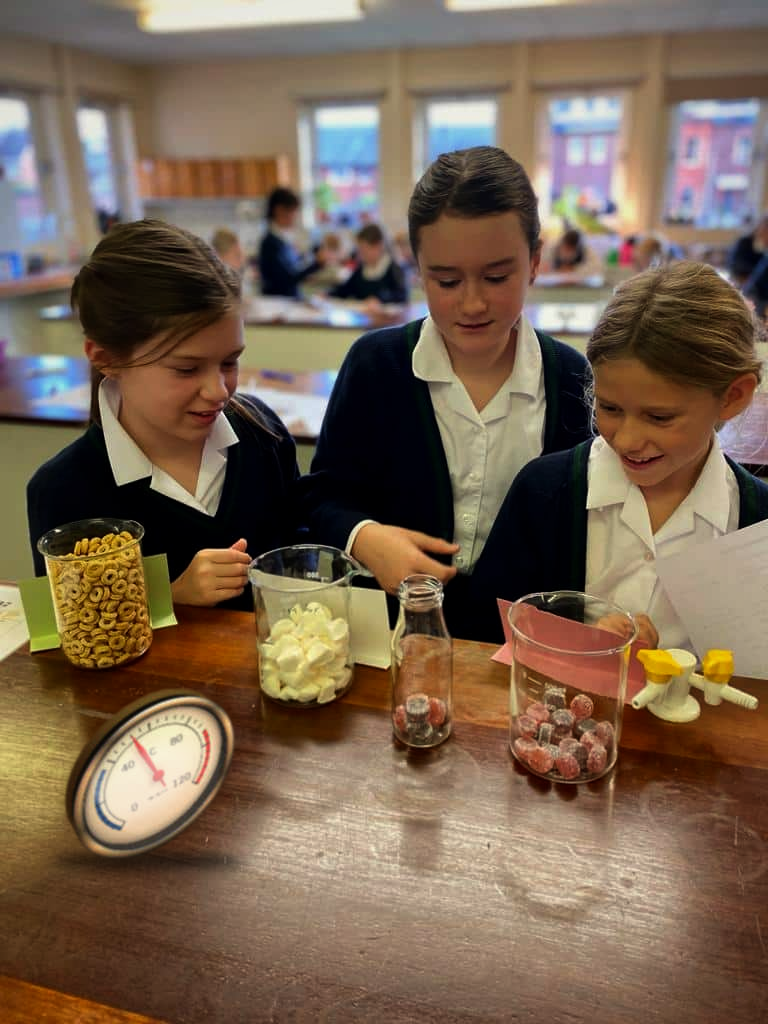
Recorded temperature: 52
